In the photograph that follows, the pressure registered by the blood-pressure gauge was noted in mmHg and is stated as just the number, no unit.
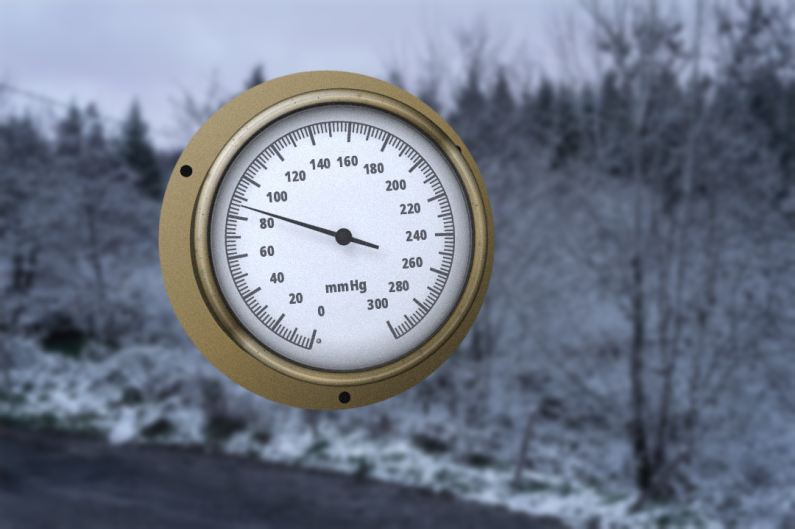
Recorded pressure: 86
